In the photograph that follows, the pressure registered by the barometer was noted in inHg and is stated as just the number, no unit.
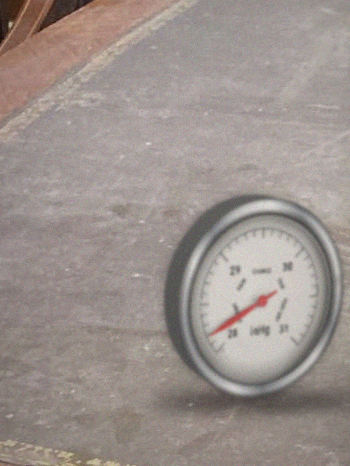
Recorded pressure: 28.2
